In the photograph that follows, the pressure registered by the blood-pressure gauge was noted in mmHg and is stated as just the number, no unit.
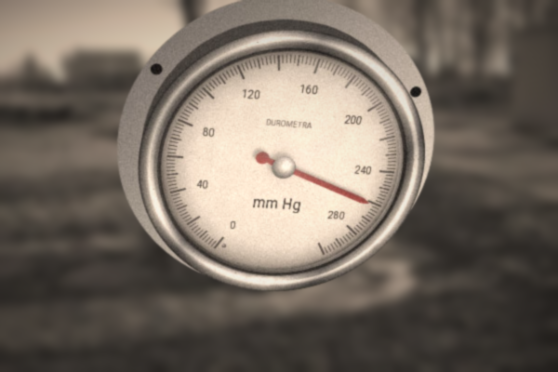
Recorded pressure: 260
